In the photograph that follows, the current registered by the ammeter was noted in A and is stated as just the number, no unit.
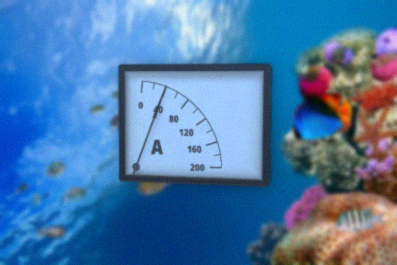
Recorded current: 40
